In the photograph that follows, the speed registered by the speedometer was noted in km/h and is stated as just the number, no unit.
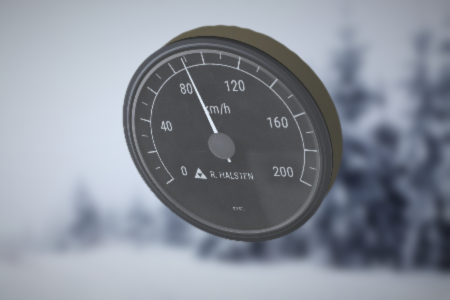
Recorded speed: 90
